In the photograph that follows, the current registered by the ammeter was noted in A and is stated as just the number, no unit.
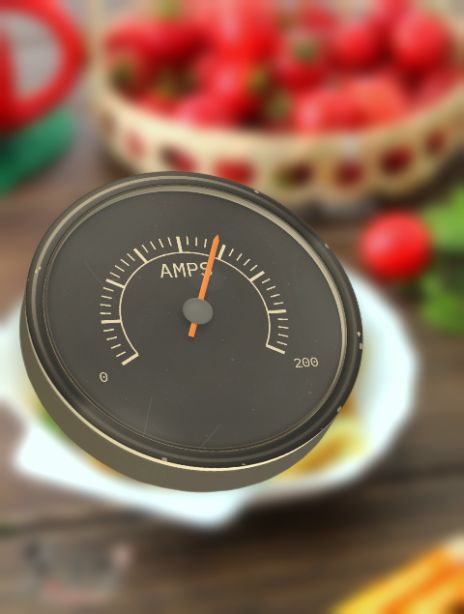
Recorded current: 120
